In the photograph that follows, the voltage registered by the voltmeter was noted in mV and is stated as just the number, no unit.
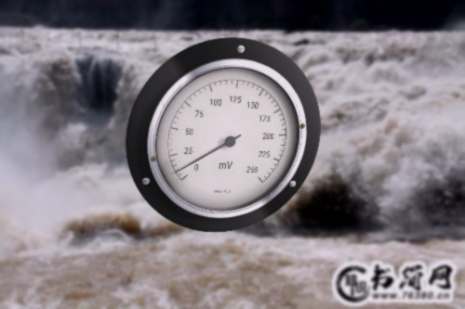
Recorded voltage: 10
